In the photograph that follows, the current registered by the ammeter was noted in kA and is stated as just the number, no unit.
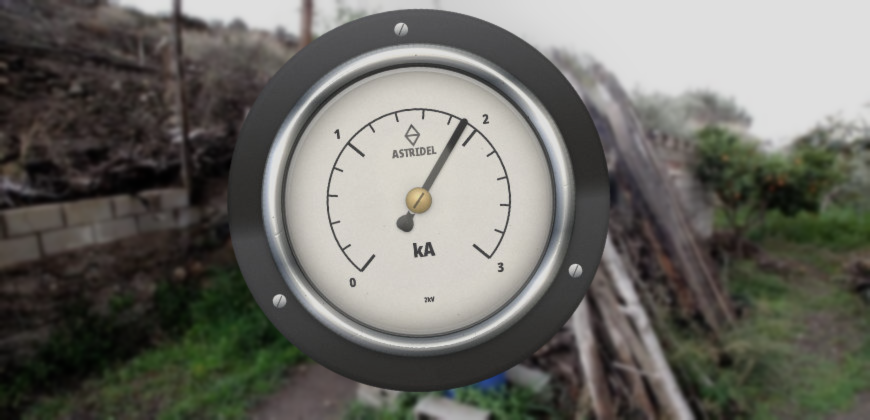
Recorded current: 1.9
